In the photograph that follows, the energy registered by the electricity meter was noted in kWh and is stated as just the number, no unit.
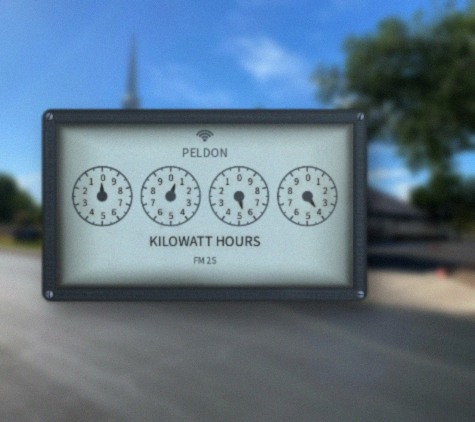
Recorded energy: 54
